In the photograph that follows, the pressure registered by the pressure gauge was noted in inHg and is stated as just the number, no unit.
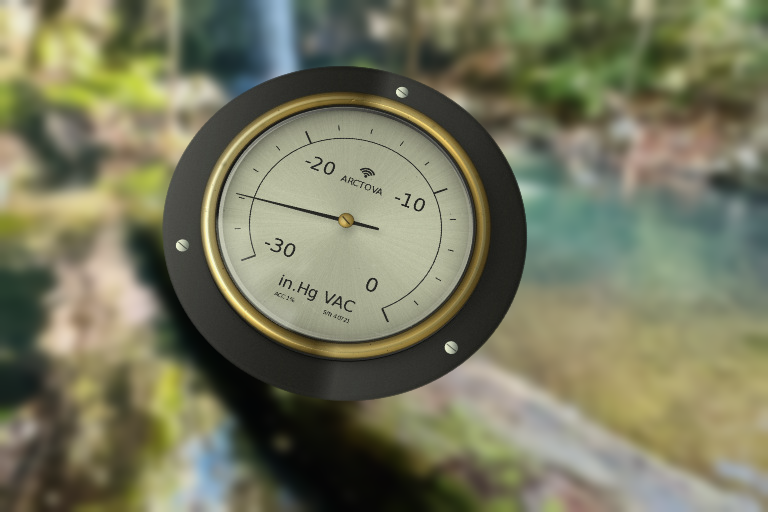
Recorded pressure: -26
